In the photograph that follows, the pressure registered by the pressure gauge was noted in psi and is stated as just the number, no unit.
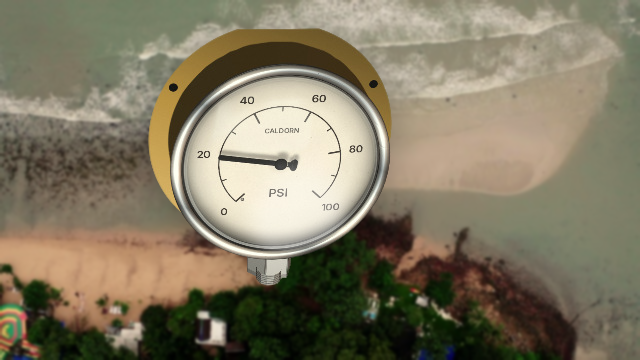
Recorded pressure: 20
